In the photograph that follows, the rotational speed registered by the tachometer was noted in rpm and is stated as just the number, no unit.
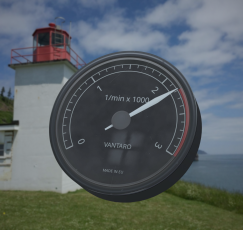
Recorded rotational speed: 2200
